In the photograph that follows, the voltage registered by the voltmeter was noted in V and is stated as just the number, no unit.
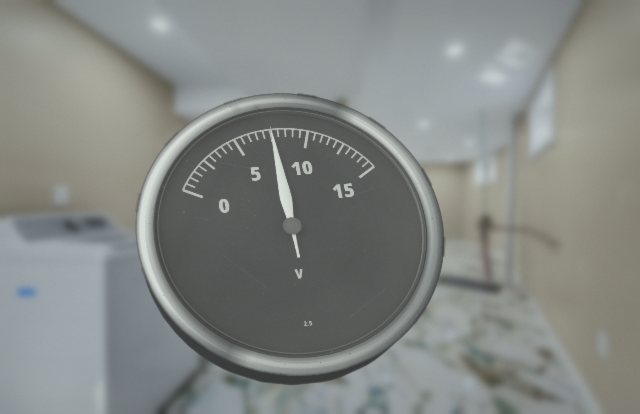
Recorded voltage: 7.5
